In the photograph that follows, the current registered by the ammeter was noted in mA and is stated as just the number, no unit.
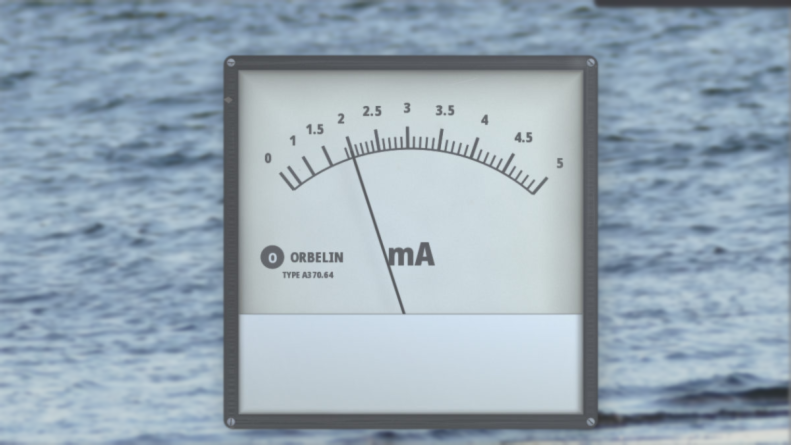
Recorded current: 2
